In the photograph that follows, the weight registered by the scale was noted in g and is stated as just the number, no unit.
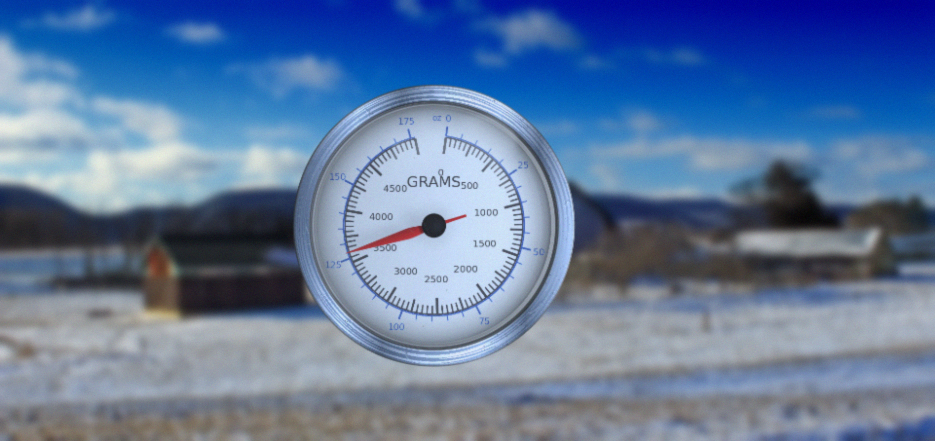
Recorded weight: 3600
